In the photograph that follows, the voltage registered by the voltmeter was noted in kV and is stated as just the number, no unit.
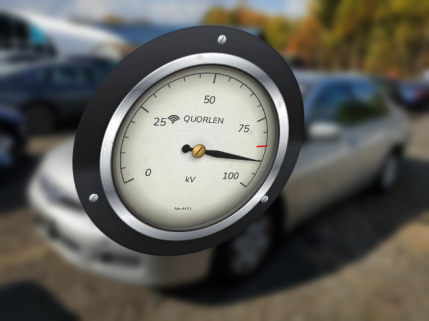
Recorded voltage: 90
